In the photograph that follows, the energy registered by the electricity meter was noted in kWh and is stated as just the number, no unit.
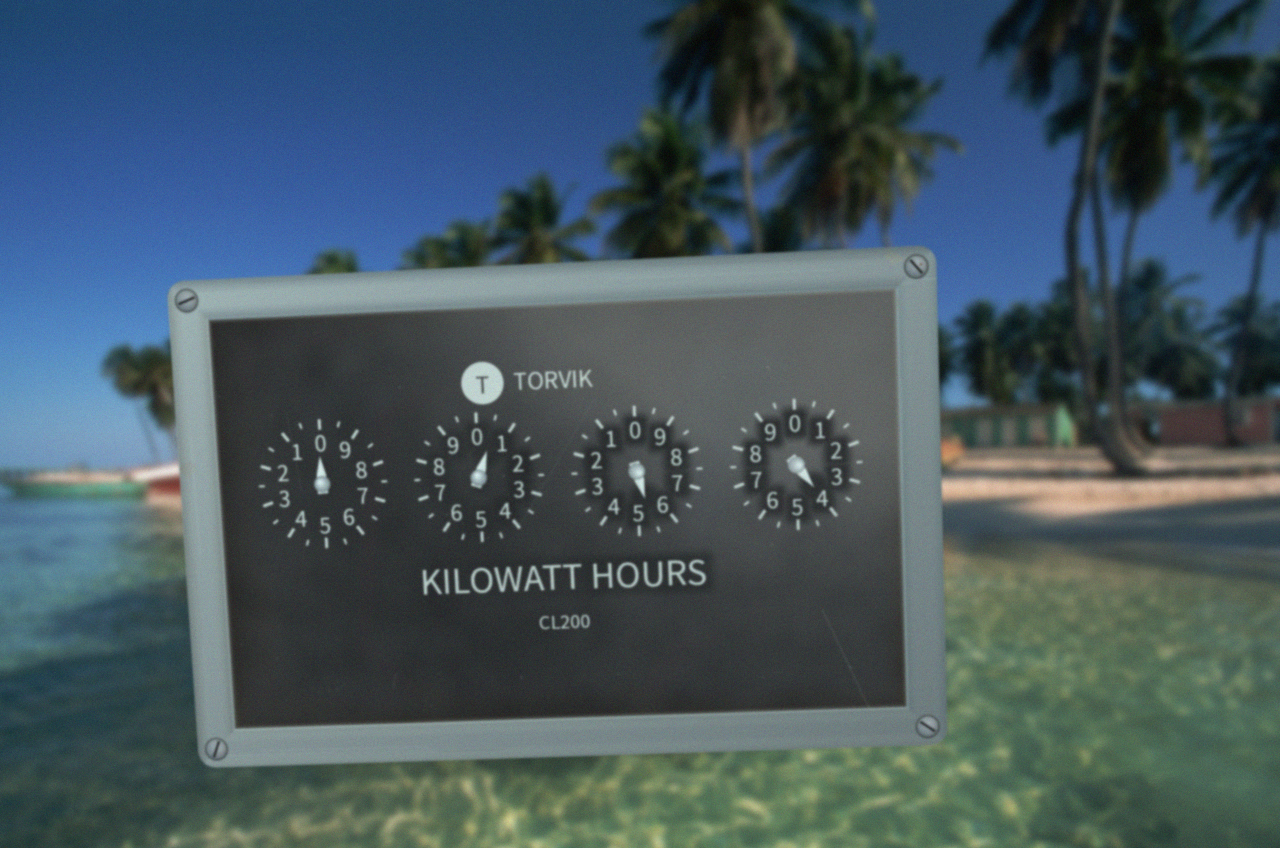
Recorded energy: 54
